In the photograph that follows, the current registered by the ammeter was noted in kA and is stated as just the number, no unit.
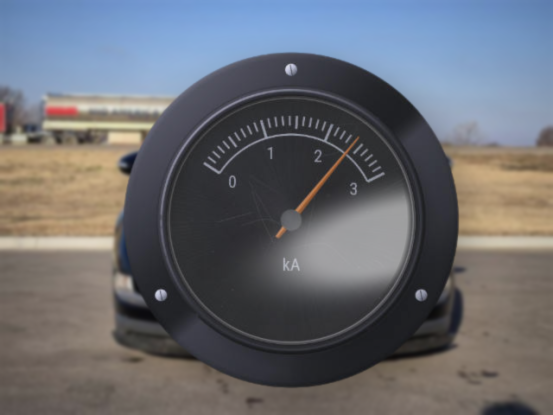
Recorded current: 2.4
